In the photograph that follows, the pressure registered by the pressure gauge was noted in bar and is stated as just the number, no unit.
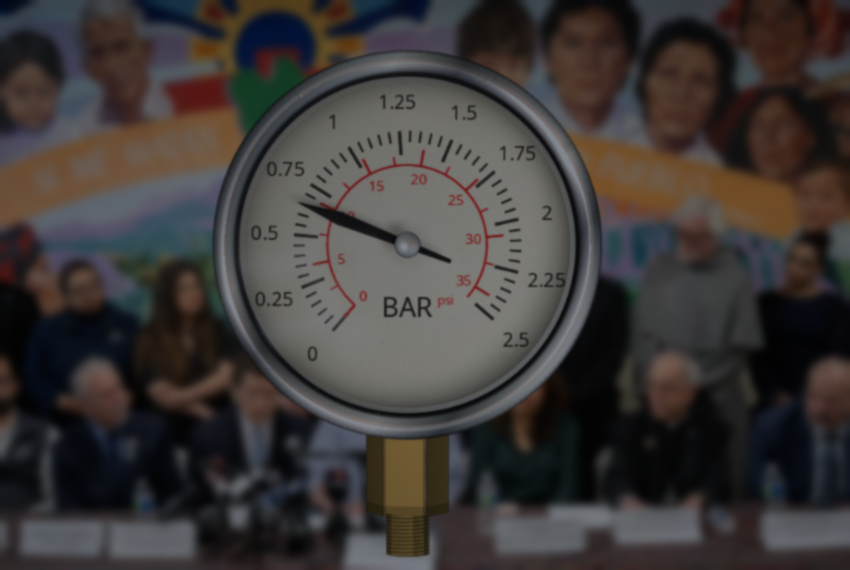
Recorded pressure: 0.65
